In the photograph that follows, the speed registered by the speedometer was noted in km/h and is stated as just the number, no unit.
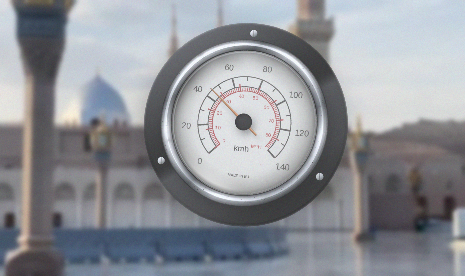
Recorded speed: 45
